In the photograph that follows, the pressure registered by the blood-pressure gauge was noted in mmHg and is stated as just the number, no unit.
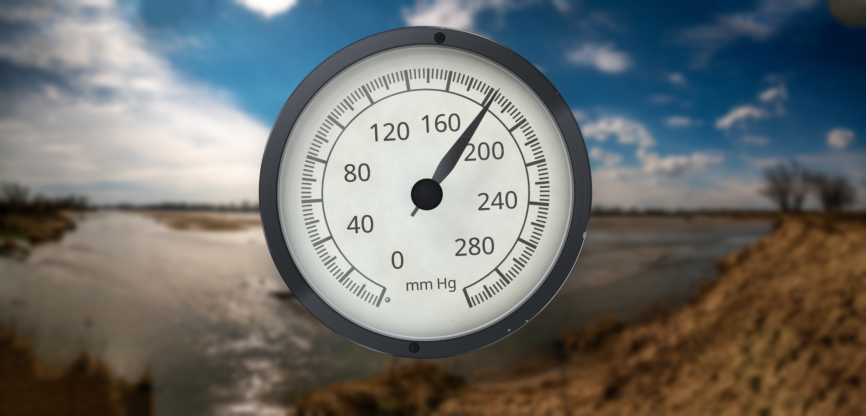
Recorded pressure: 182
